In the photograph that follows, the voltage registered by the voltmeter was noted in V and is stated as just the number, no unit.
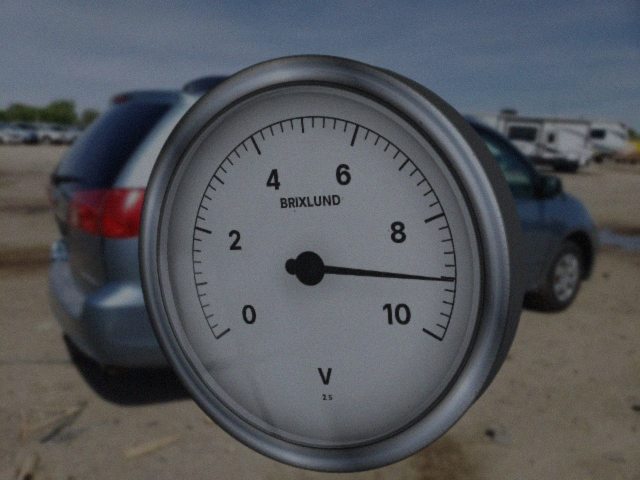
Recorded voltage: 9
